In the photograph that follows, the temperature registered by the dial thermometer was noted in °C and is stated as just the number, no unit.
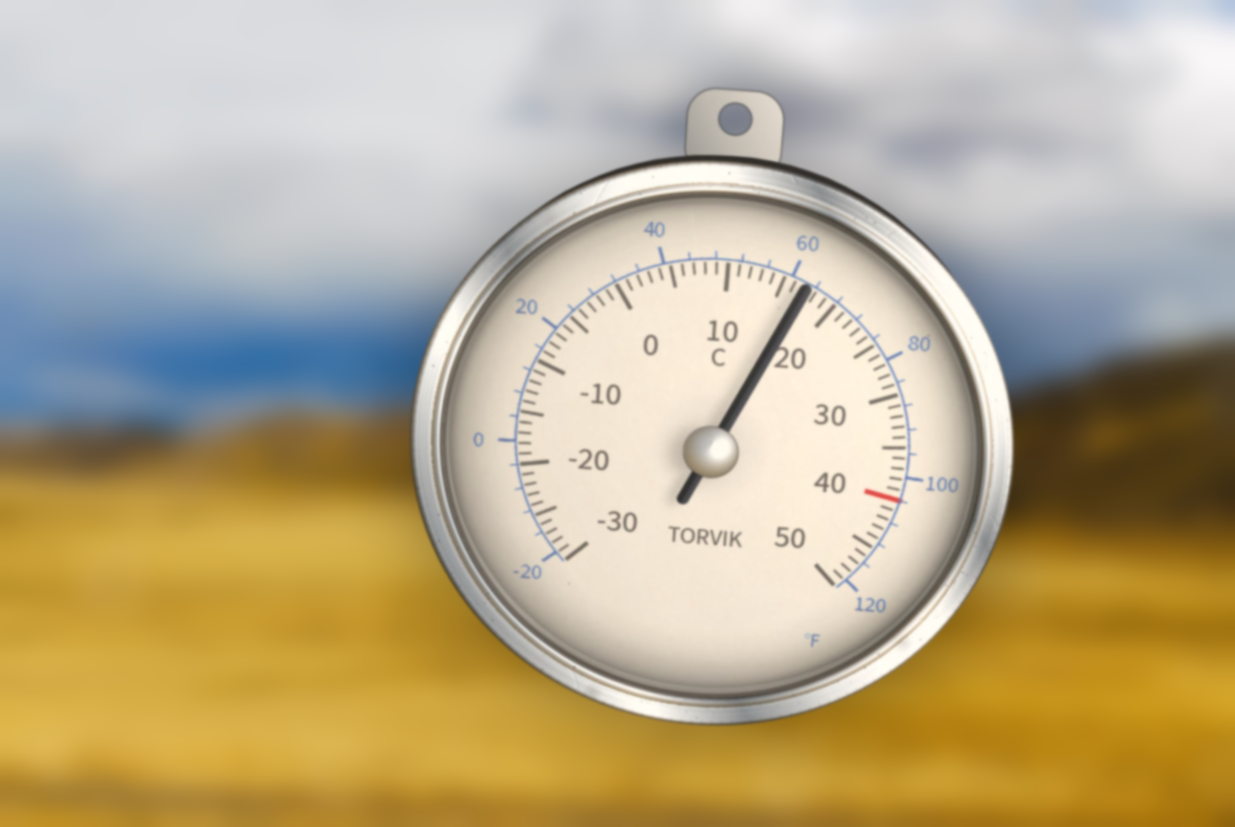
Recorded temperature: 17
